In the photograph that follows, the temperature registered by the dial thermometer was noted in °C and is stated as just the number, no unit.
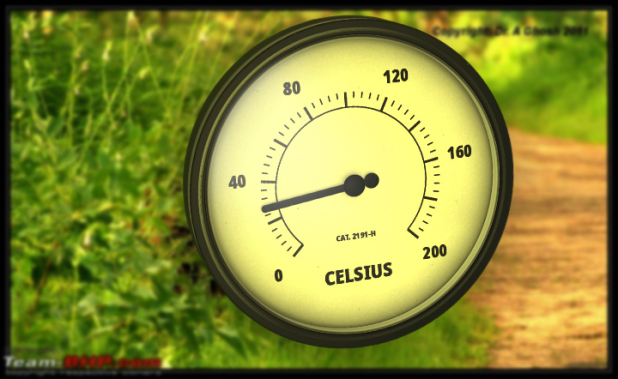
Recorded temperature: 28
